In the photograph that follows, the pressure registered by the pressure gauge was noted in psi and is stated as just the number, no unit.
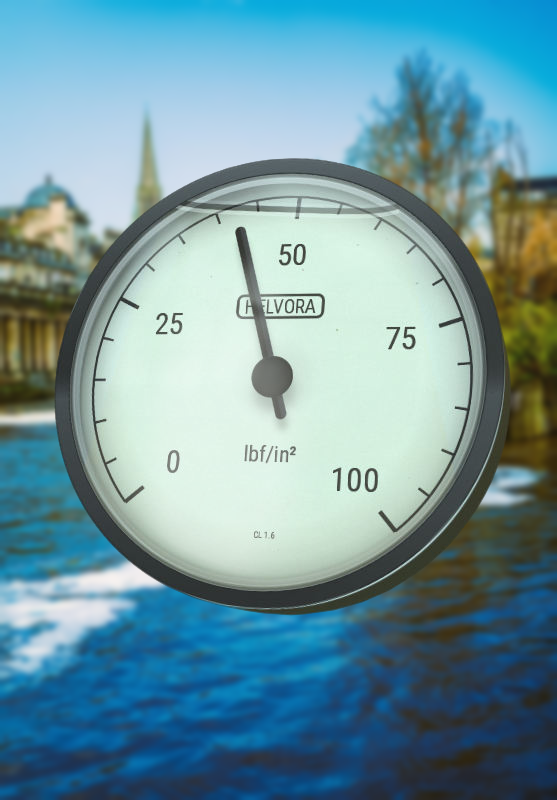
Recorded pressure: 42.5
